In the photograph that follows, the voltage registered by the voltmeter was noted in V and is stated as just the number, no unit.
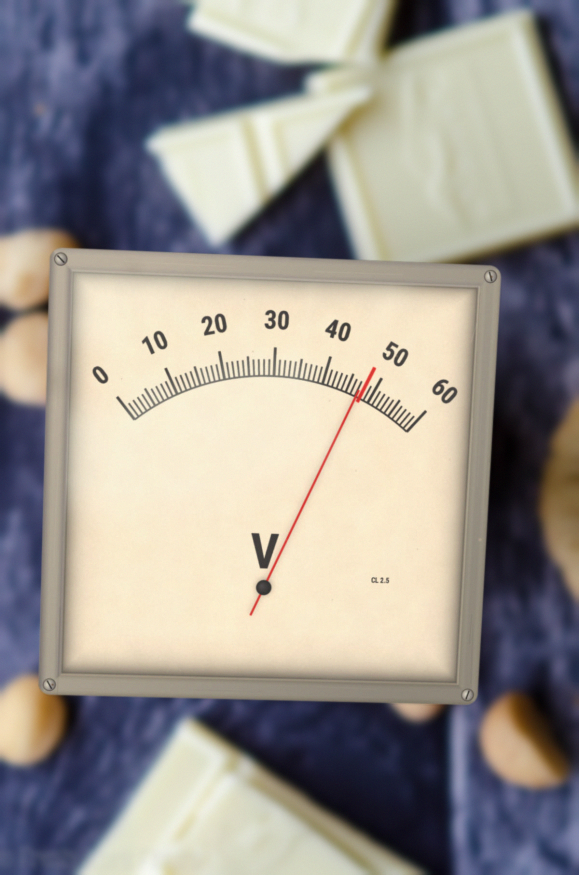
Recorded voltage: 47
